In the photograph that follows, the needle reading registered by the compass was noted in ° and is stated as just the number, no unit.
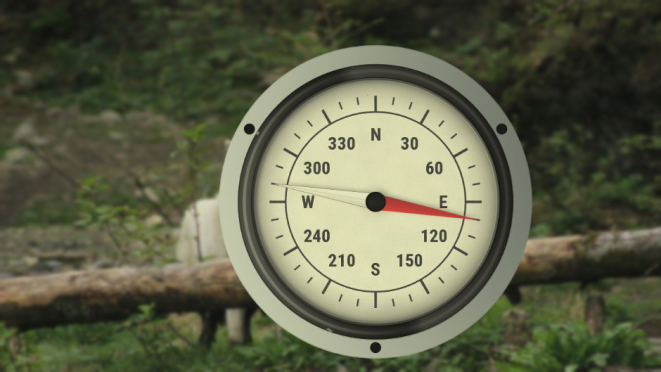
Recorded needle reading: 100
